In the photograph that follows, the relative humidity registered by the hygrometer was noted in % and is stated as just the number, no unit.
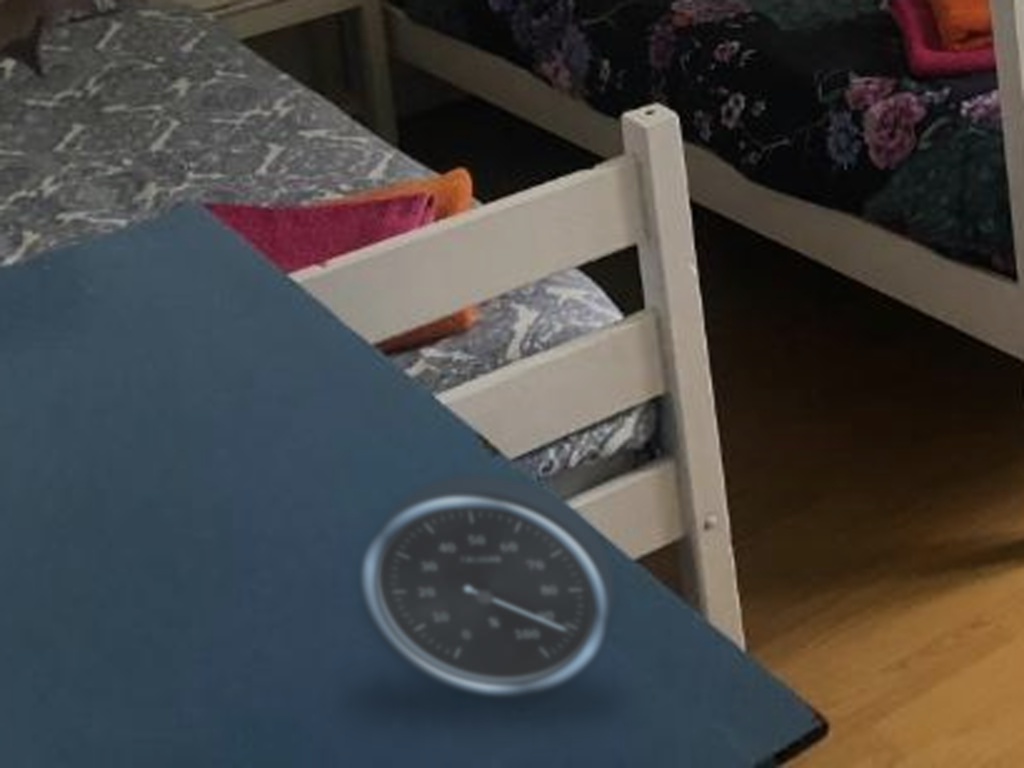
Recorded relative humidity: 90
